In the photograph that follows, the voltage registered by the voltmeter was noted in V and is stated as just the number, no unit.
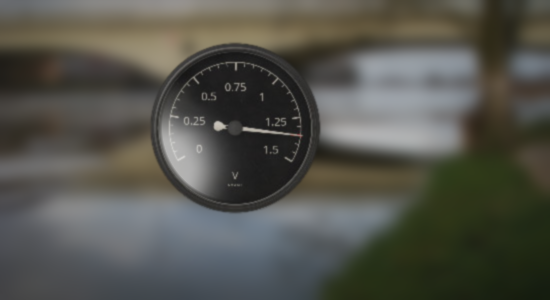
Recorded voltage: 1.35
